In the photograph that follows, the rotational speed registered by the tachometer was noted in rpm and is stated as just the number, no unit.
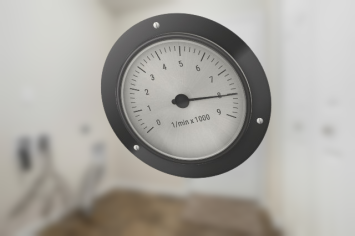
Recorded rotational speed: 8000
